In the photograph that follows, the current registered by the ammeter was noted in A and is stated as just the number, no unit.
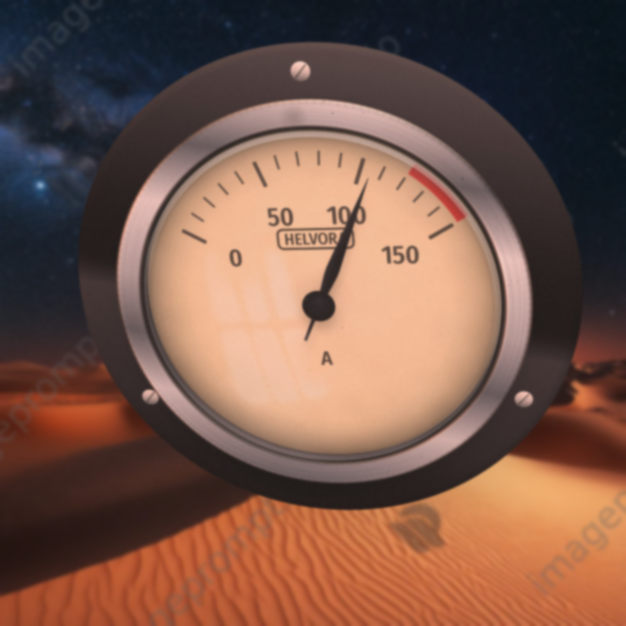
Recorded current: 105
